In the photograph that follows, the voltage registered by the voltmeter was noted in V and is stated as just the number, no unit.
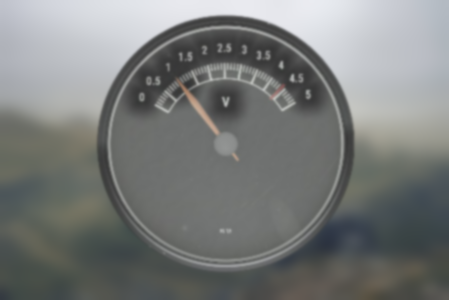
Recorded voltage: 1
